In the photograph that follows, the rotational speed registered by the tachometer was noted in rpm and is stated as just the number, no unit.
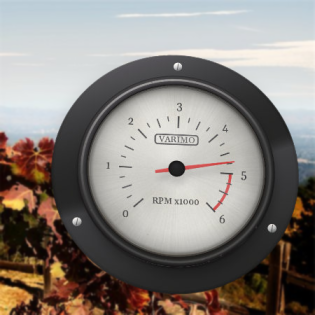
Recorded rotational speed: 4750
